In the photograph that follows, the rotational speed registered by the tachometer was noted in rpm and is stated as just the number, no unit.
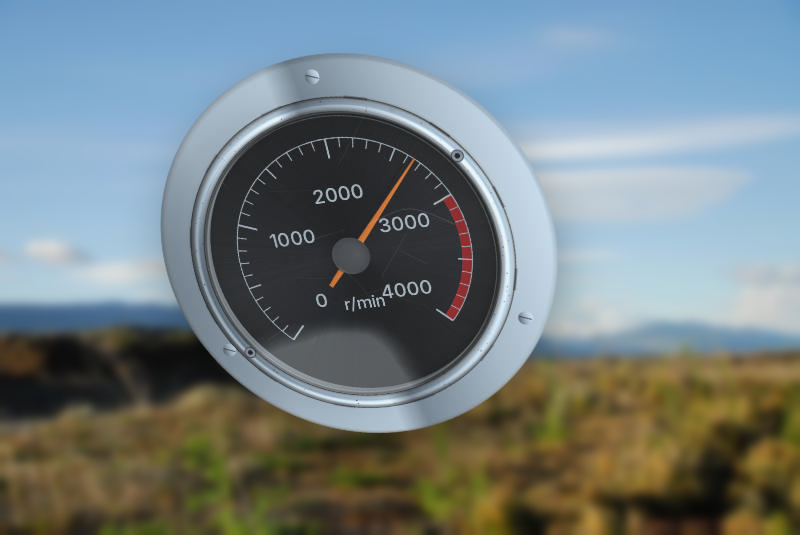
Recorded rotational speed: 2650
